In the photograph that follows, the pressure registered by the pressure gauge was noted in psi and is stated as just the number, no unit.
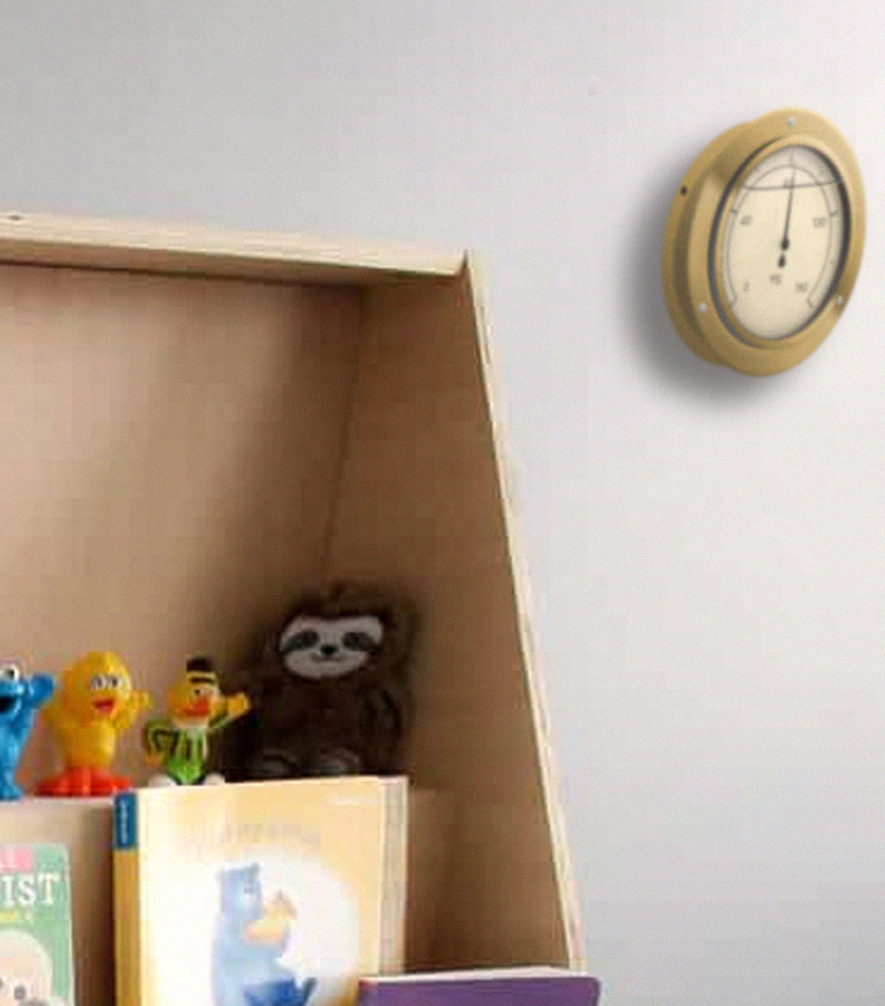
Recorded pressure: 80
